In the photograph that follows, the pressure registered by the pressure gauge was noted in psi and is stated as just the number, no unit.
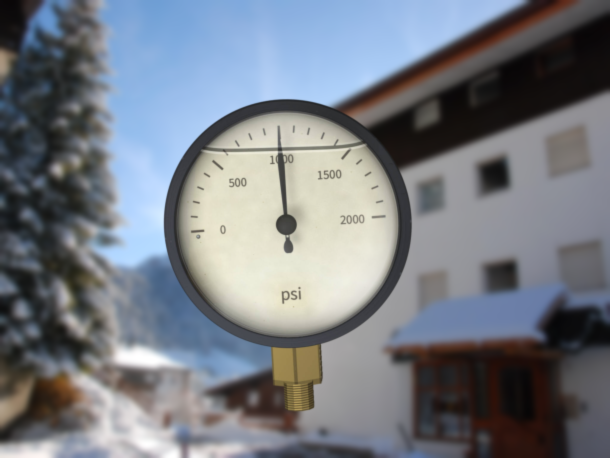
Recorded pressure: 1000
